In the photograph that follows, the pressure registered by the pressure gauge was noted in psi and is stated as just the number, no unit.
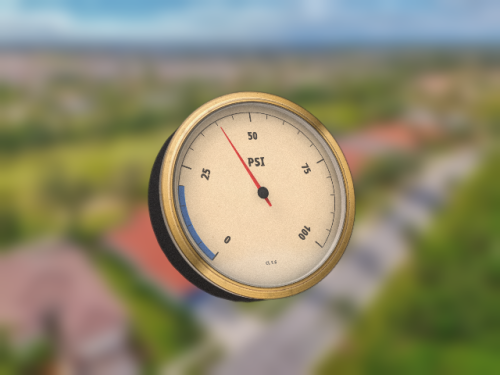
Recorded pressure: 40
